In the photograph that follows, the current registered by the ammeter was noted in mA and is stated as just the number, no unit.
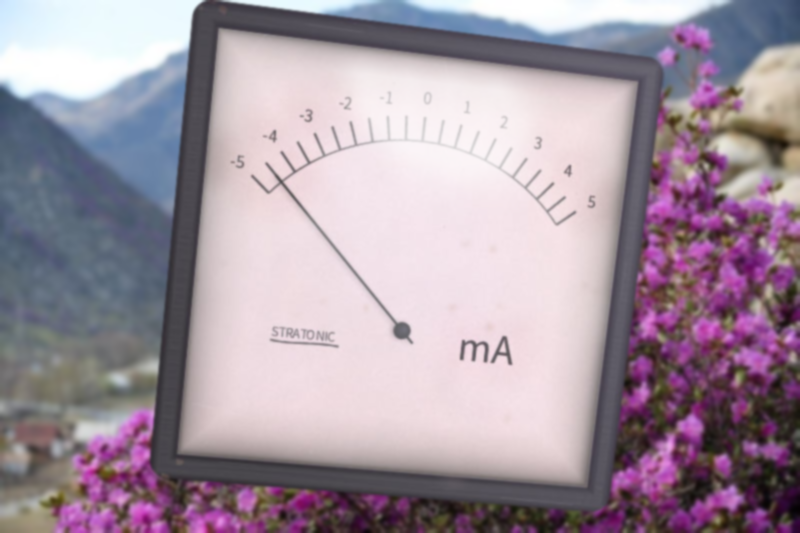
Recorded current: -4.5
